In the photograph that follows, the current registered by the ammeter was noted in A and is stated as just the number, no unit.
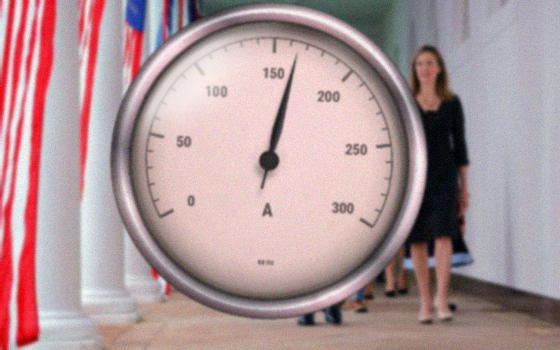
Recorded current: 165
